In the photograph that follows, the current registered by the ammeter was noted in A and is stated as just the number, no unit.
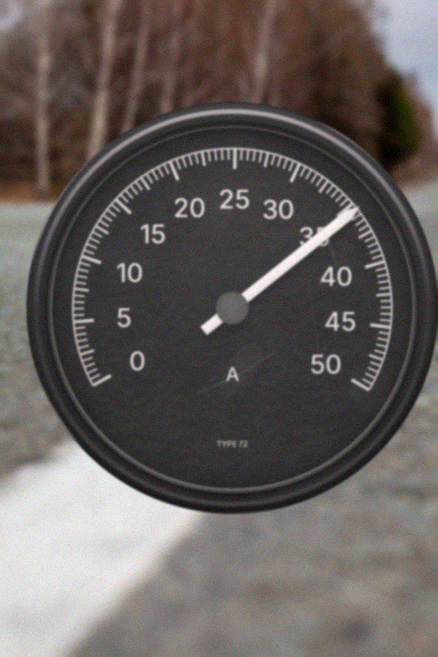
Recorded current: 35.5
